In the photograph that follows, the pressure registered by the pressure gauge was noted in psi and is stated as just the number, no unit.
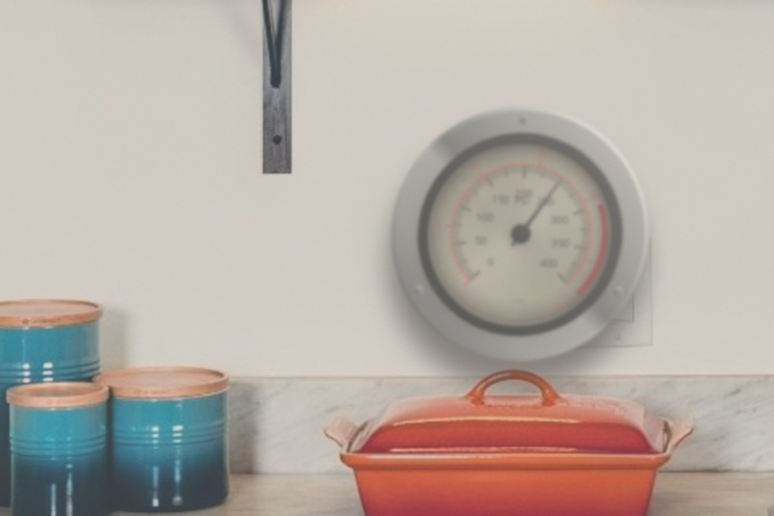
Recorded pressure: 250
